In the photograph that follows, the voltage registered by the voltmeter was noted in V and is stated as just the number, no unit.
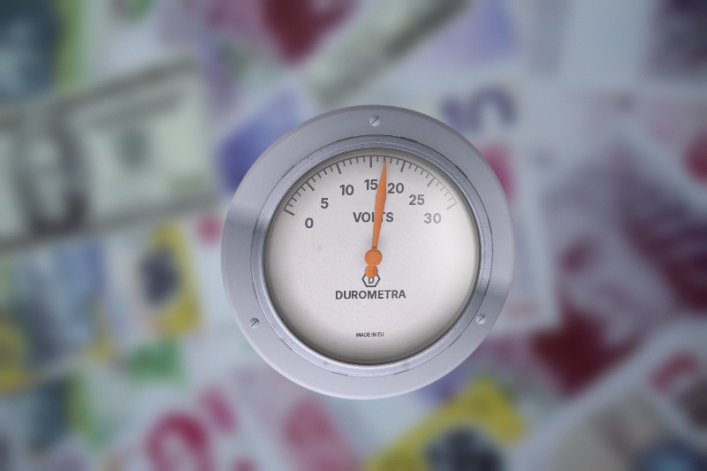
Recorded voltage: 17
